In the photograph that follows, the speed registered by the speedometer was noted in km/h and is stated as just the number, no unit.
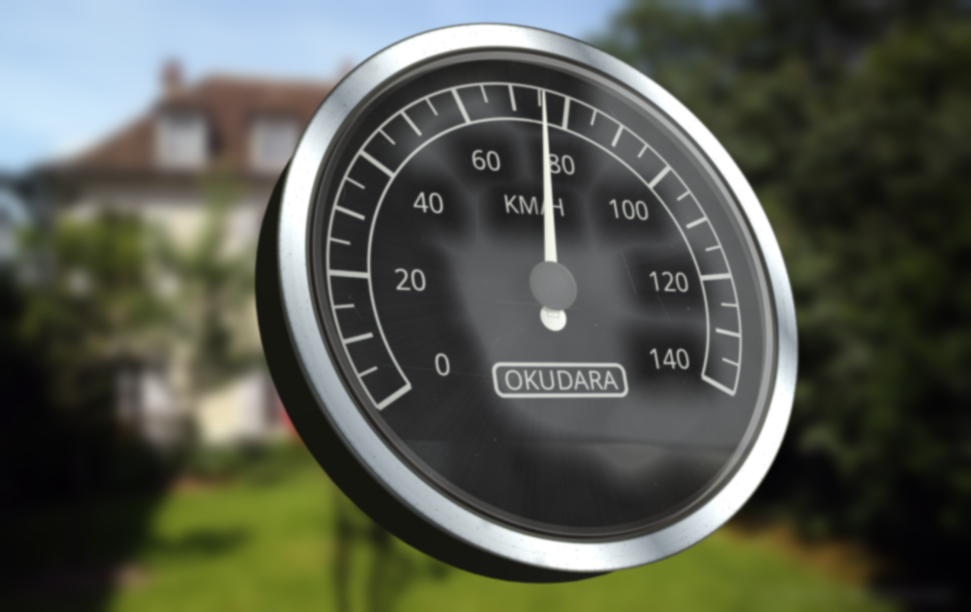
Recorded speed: 75
